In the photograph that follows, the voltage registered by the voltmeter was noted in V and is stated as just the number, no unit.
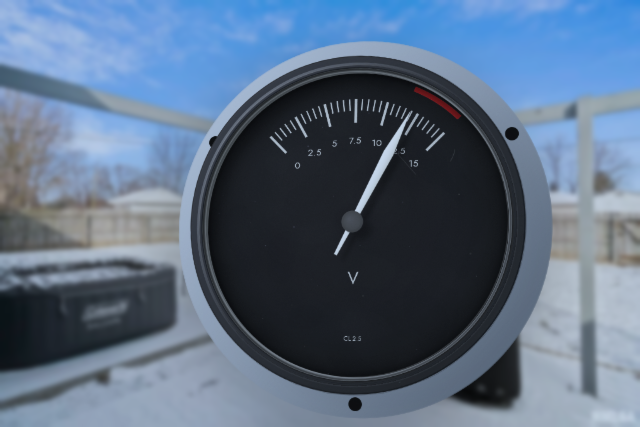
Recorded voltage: 12
